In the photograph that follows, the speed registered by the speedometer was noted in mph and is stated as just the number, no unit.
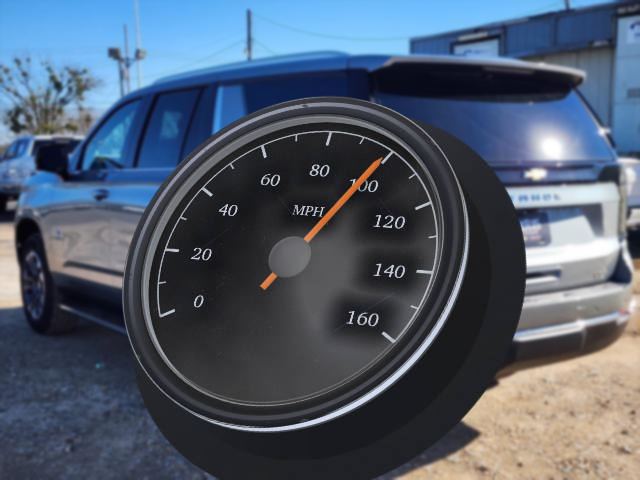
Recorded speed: 100
